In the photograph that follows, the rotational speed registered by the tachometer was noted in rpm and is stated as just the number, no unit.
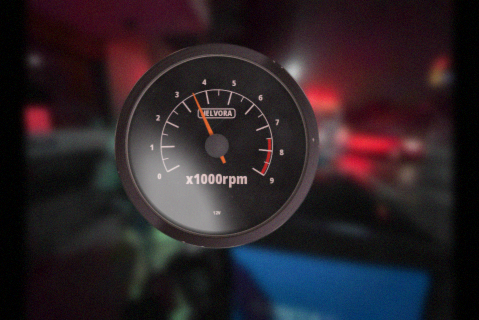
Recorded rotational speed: 3500
